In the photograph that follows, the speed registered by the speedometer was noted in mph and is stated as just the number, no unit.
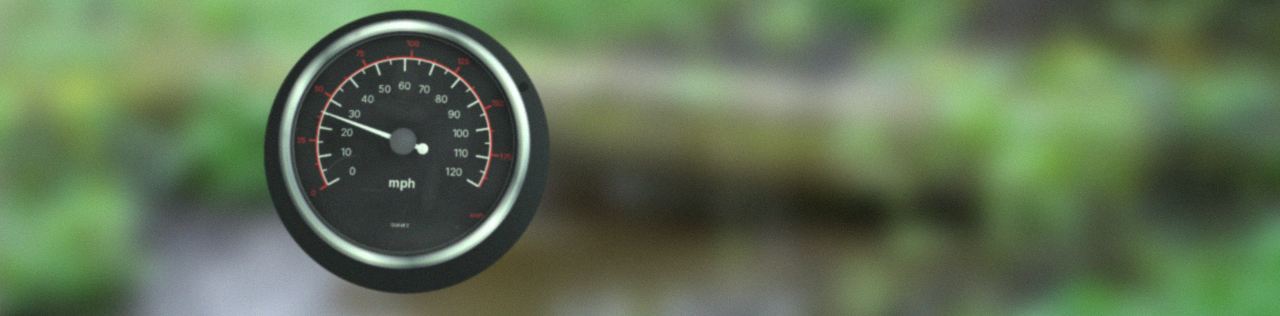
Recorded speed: 25
